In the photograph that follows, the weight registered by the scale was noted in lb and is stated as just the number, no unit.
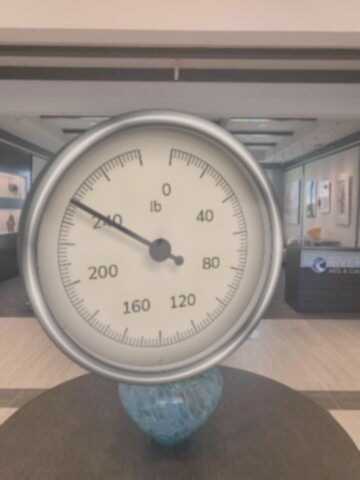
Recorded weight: 240
